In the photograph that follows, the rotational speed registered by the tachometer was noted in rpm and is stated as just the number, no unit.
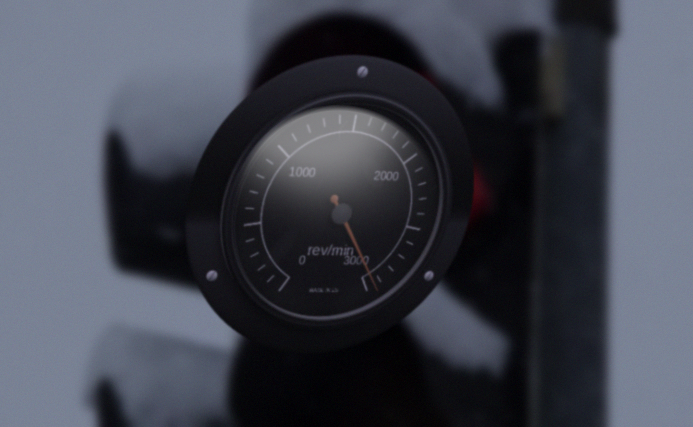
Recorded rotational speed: 2950
